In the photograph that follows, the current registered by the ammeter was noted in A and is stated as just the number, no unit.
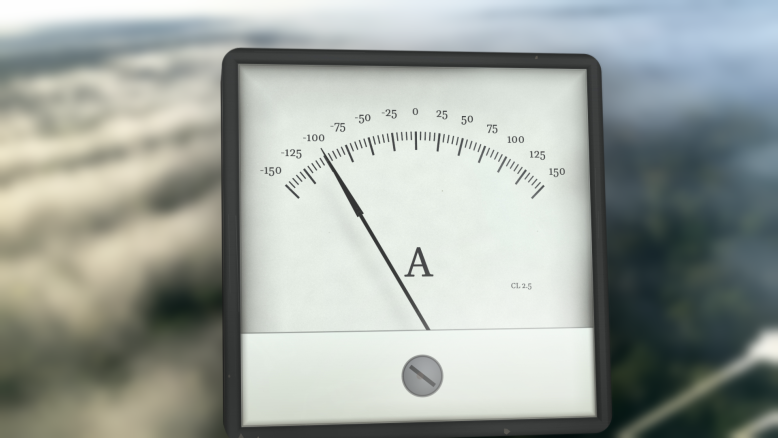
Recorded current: -100
